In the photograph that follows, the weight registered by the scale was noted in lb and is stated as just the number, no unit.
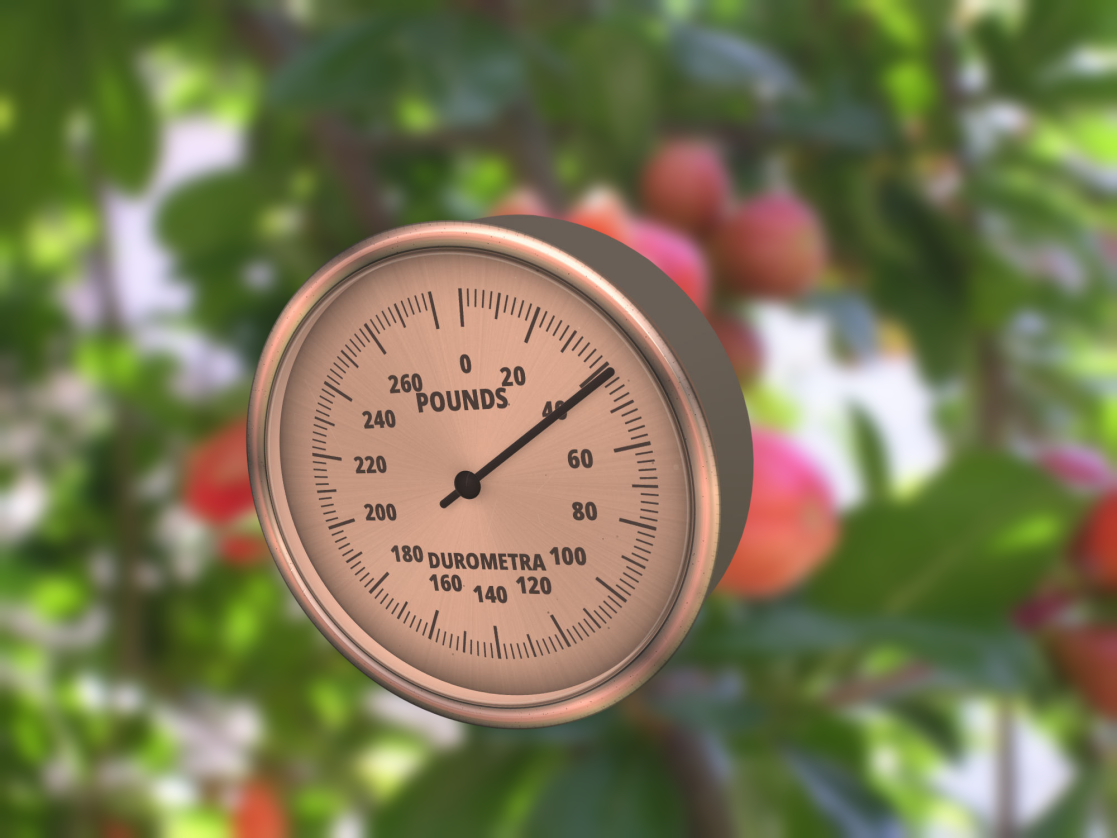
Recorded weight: 42
